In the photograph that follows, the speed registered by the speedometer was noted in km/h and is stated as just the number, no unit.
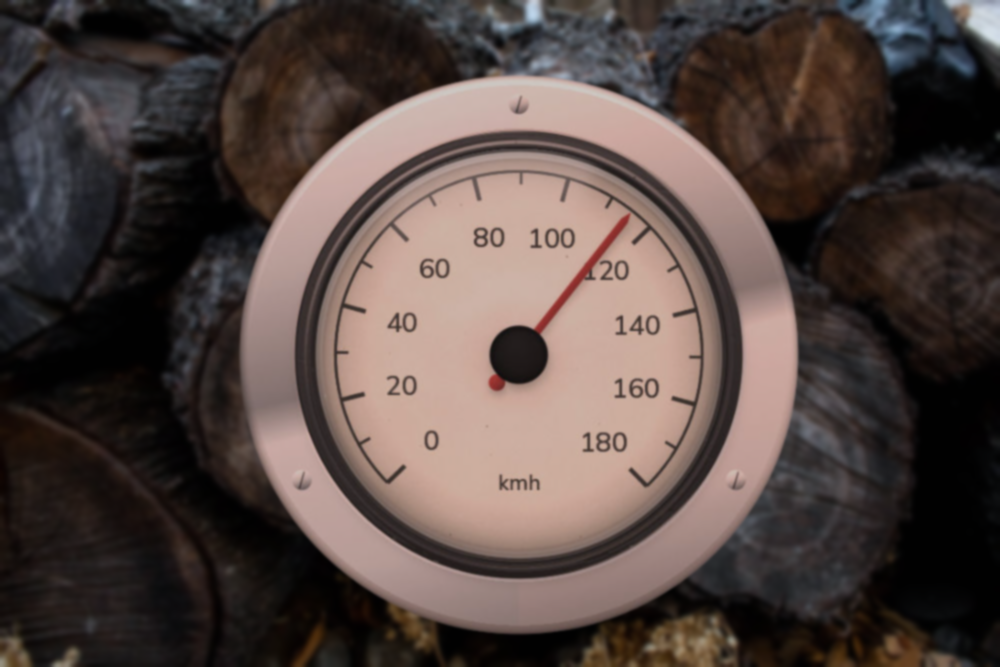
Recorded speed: 115
